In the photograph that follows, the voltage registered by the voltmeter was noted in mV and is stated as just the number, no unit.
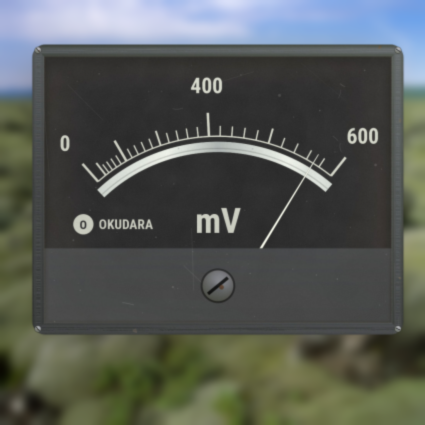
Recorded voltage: 570
